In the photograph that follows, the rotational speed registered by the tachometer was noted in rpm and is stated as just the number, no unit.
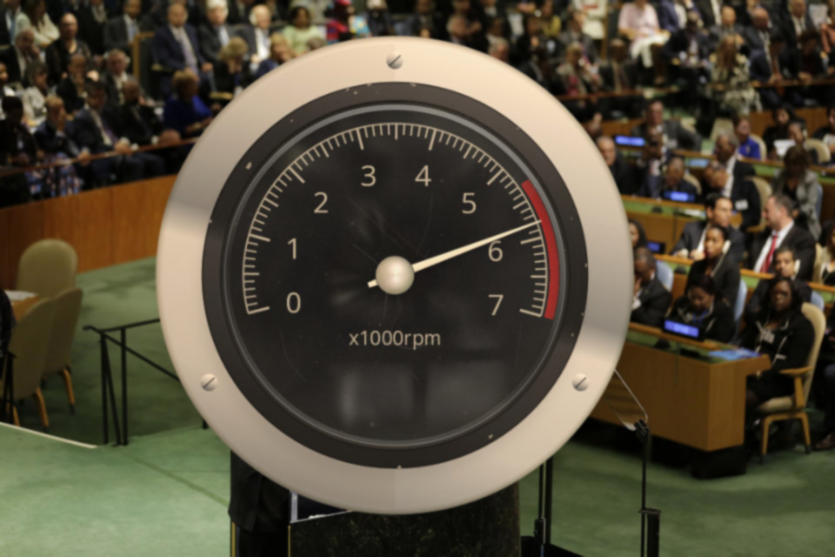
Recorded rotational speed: 5800
